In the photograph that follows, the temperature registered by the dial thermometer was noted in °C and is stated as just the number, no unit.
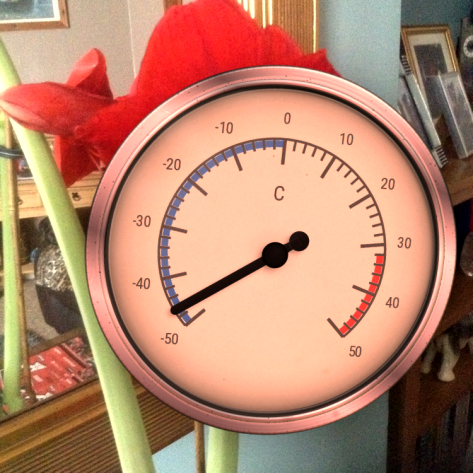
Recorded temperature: -46
